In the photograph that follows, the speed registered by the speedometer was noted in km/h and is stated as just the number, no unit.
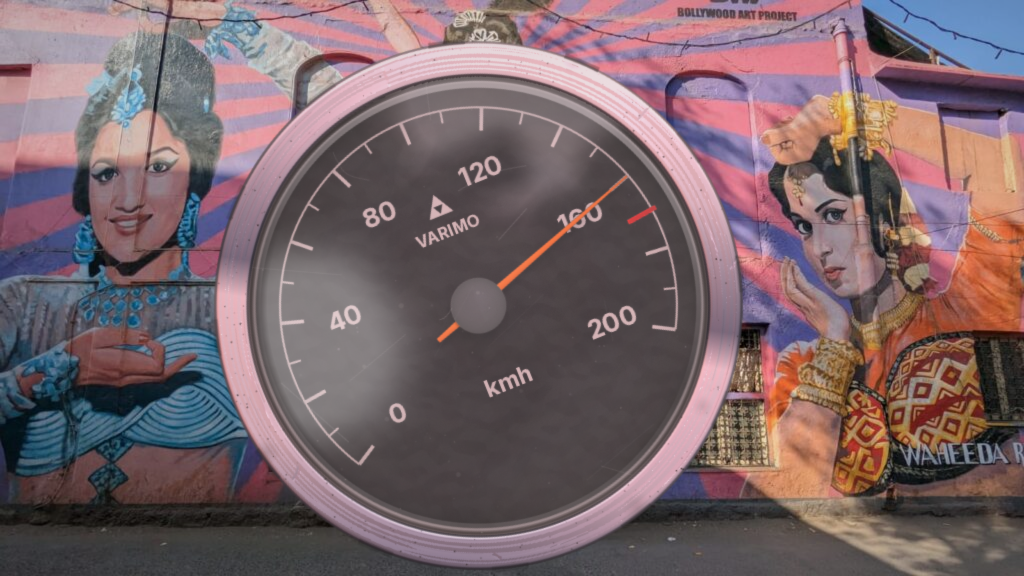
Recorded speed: 160
